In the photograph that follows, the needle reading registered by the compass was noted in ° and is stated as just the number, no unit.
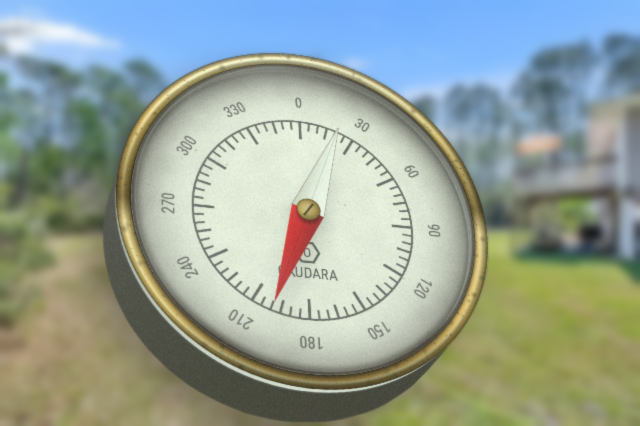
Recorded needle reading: 200
